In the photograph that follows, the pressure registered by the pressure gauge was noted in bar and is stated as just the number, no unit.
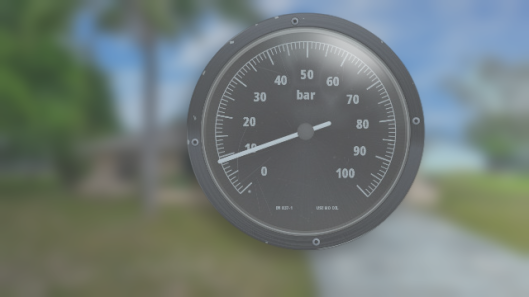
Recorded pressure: 9
